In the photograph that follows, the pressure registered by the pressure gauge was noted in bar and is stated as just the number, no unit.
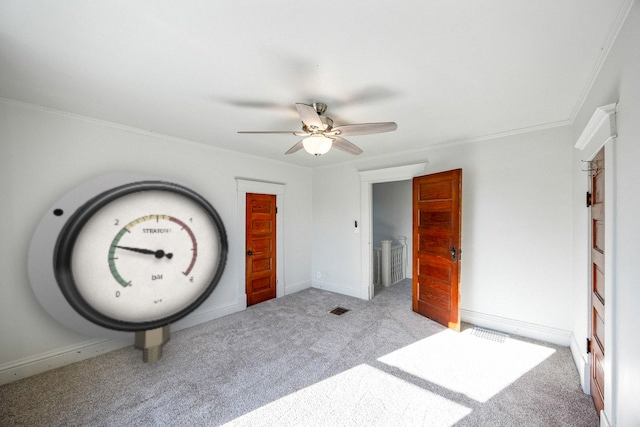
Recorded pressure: 1.4
